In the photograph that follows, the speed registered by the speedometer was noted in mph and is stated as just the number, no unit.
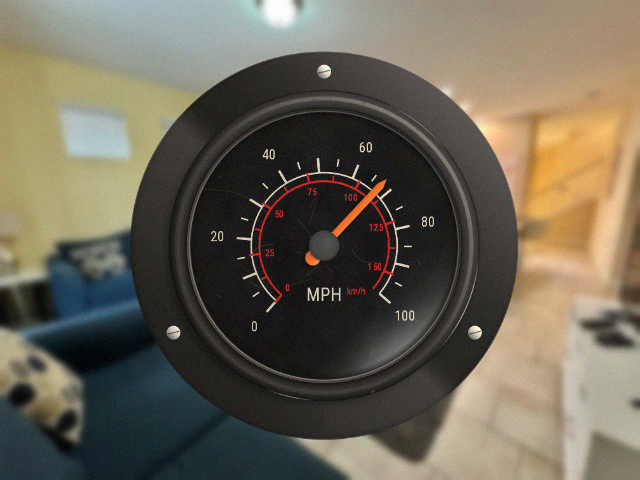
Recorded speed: 67.5
